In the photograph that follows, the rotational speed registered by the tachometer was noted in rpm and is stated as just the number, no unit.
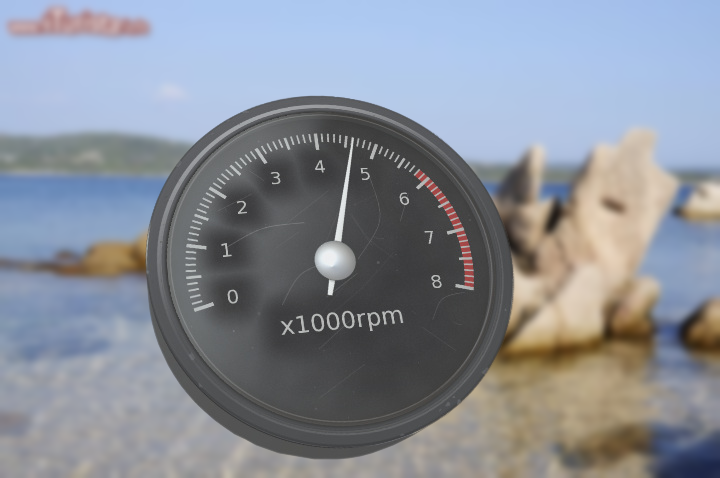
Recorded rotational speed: 4600
